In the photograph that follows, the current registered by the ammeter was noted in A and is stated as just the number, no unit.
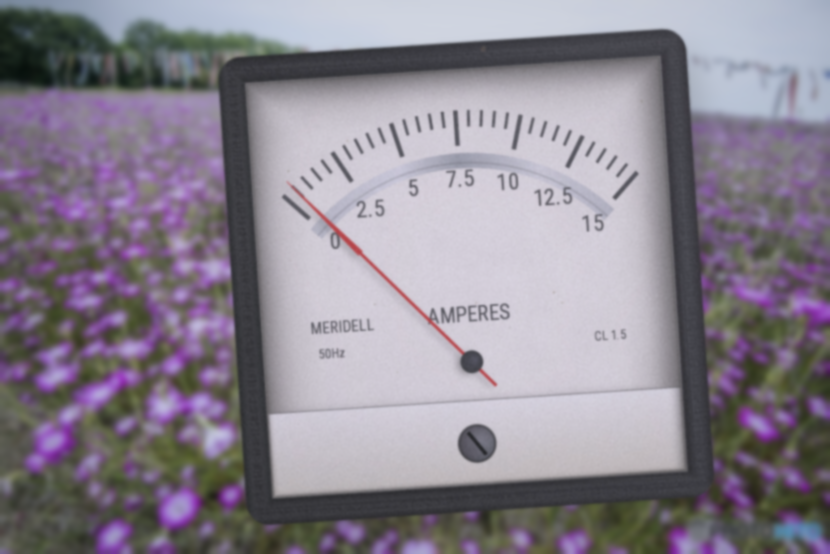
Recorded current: 0.5
